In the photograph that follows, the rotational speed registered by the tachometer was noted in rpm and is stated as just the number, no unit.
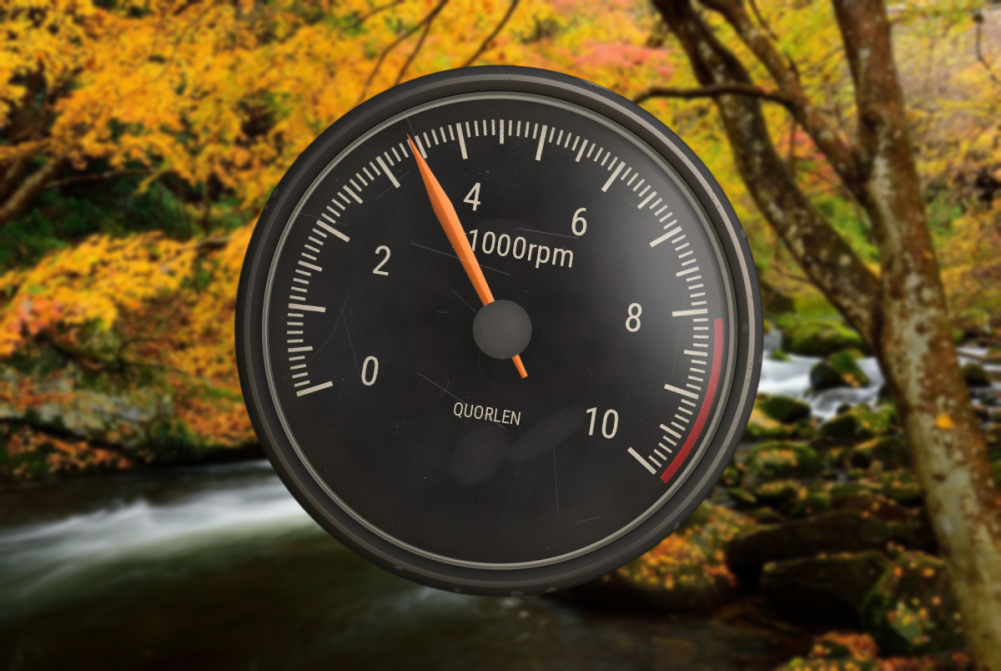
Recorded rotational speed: 3400
